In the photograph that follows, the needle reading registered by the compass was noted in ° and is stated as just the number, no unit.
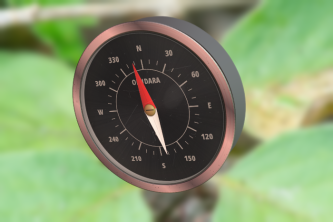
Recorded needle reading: 350
